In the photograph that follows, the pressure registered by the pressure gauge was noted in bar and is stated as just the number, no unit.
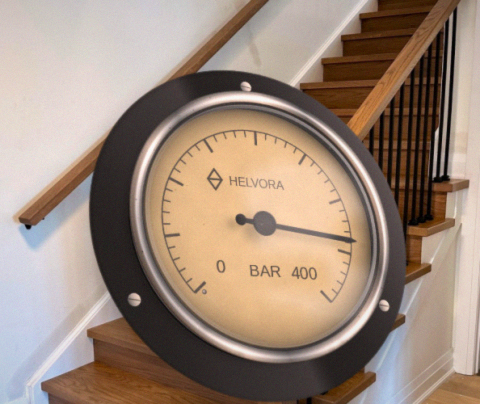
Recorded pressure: 340
